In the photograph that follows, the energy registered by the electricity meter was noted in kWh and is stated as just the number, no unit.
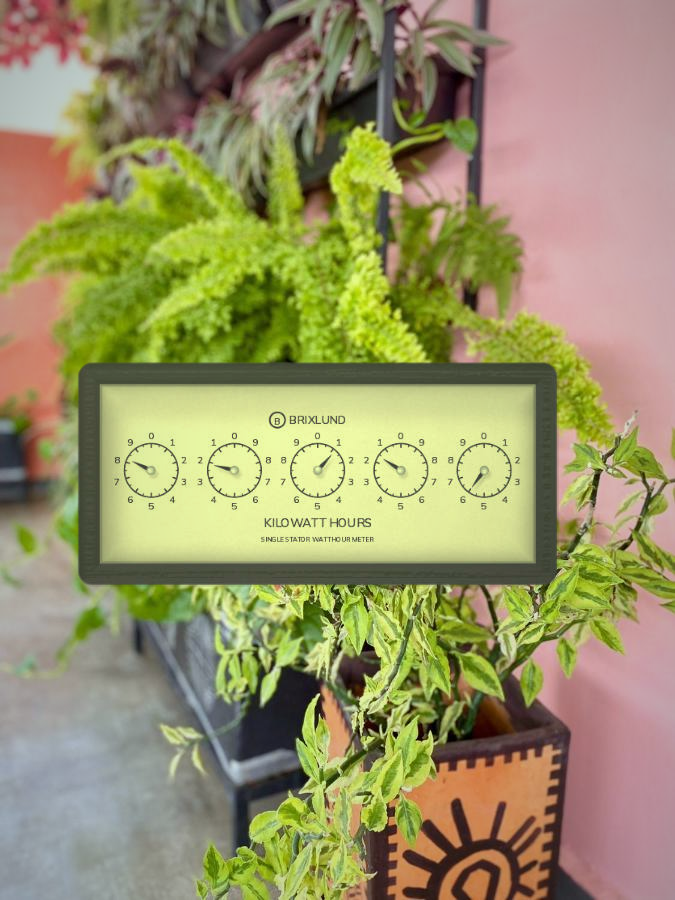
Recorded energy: 82116
